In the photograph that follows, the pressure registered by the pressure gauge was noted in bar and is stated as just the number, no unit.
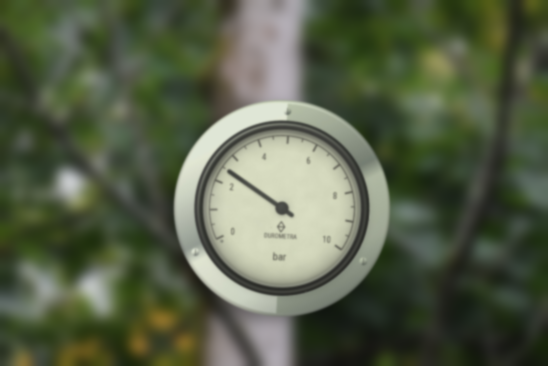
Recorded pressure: 2.5
